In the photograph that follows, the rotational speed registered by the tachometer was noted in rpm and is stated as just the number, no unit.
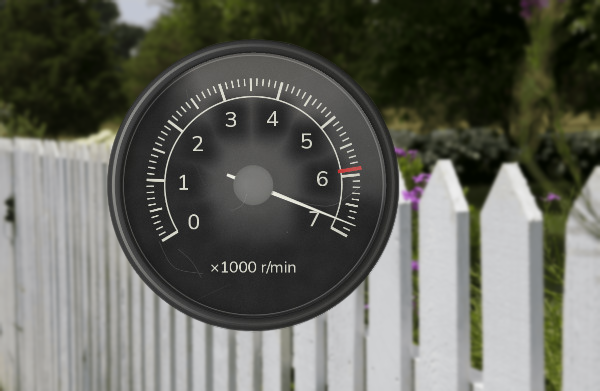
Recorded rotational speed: 6800
